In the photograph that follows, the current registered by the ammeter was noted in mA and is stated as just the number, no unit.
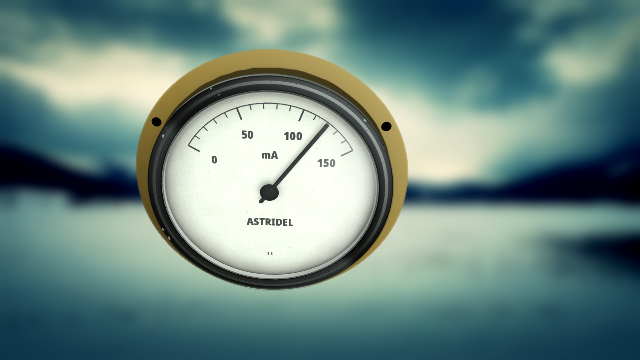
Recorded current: 120
